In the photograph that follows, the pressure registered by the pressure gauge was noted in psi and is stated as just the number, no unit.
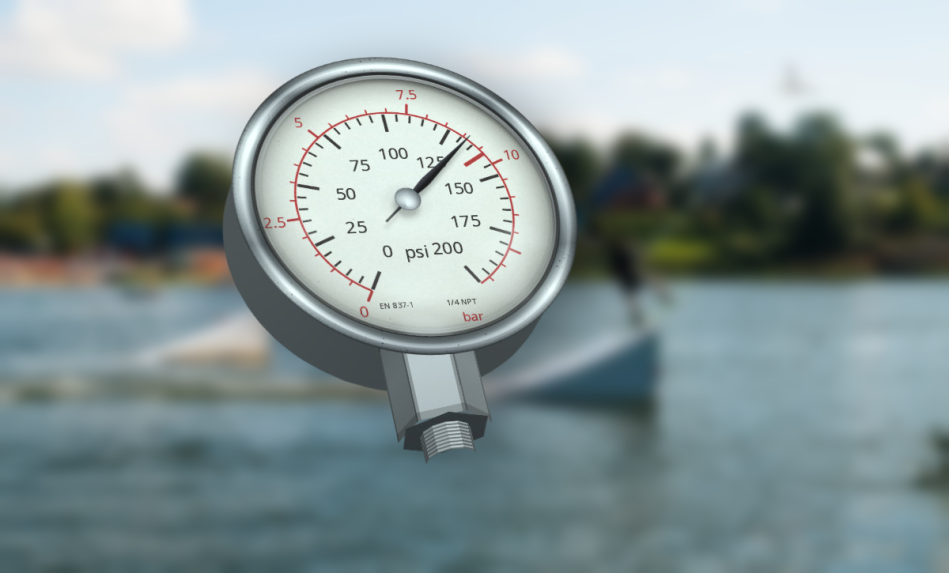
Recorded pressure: 132.5
